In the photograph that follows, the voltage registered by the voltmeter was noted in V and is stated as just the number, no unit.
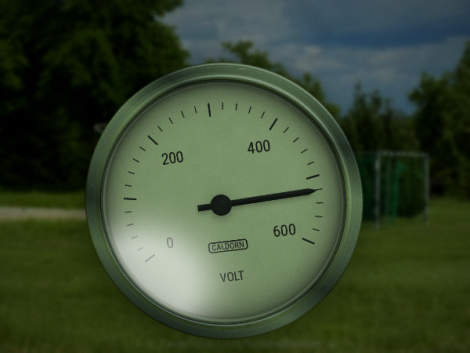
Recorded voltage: 520
